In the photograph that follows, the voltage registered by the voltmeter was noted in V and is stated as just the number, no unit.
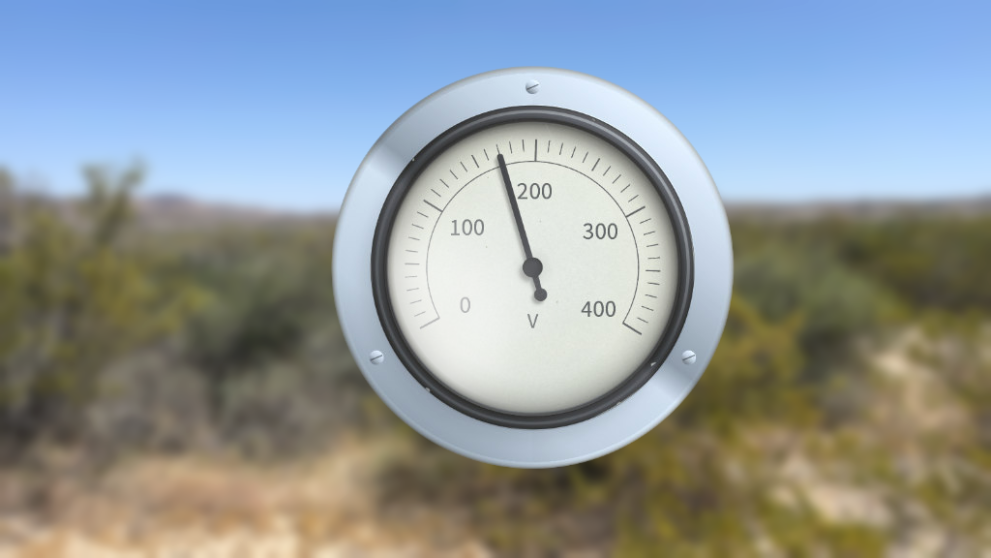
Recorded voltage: 170
